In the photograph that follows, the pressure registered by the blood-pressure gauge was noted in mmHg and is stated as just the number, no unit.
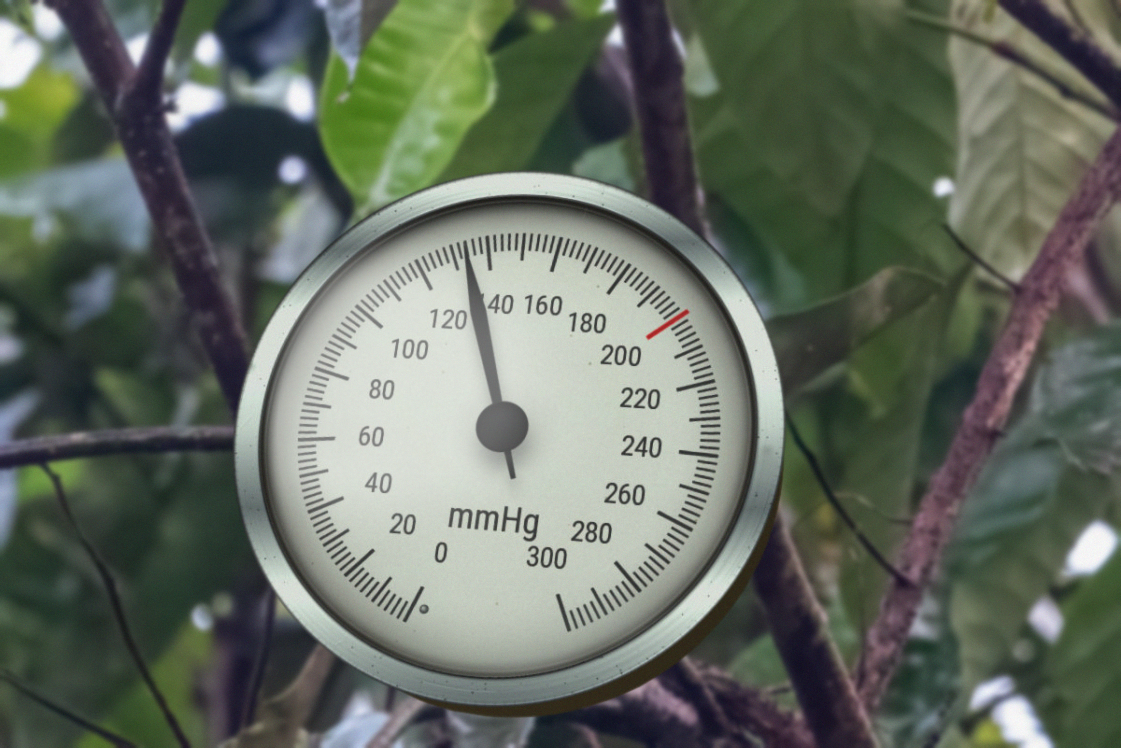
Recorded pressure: 134
